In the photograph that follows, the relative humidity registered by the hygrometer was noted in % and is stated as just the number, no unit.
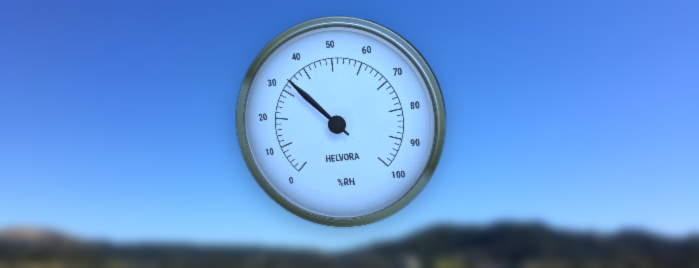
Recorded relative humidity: 34
